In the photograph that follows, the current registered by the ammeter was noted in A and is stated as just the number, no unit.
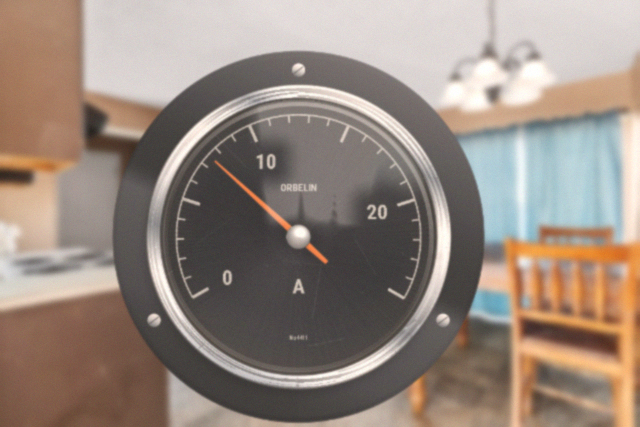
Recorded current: 7.5
